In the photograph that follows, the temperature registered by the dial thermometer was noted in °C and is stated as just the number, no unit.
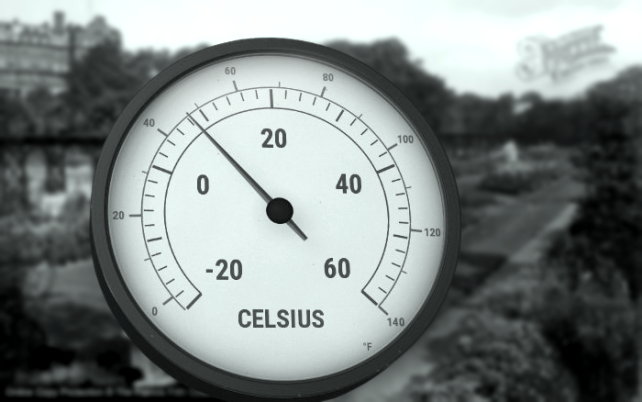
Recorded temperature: 8
